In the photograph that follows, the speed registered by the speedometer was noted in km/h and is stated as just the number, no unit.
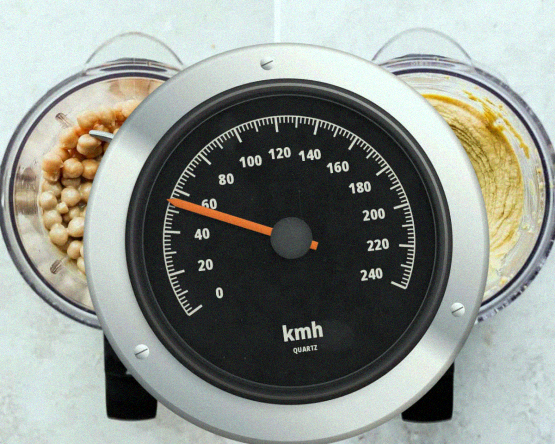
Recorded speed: 54
